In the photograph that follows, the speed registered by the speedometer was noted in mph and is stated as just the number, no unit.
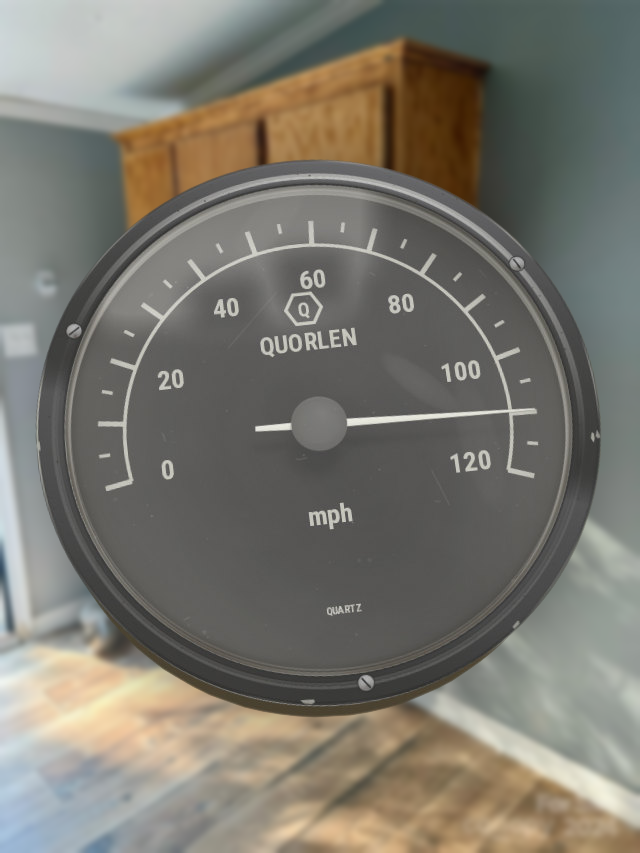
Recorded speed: 110
